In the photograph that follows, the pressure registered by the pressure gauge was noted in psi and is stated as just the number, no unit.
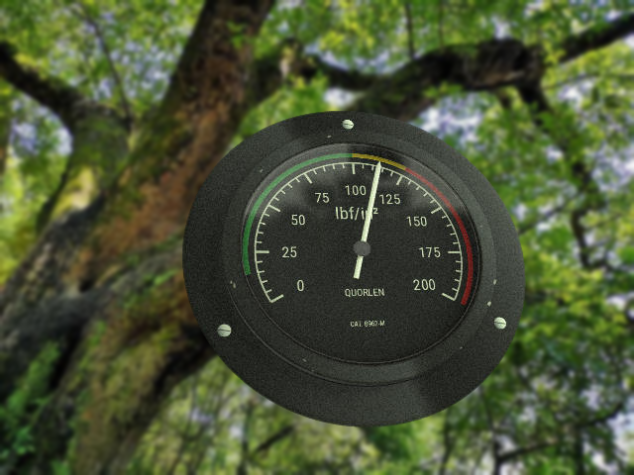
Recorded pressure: 112.5
